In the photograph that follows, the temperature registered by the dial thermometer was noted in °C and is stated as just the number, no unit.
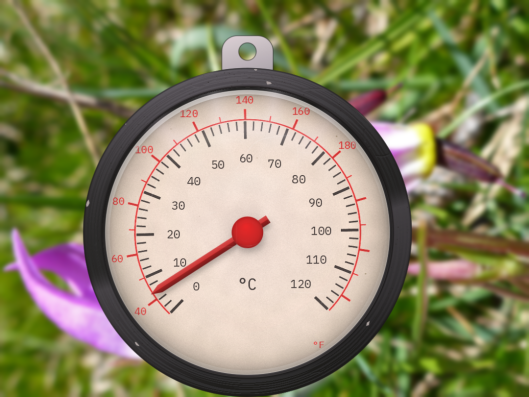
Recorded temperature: 6
